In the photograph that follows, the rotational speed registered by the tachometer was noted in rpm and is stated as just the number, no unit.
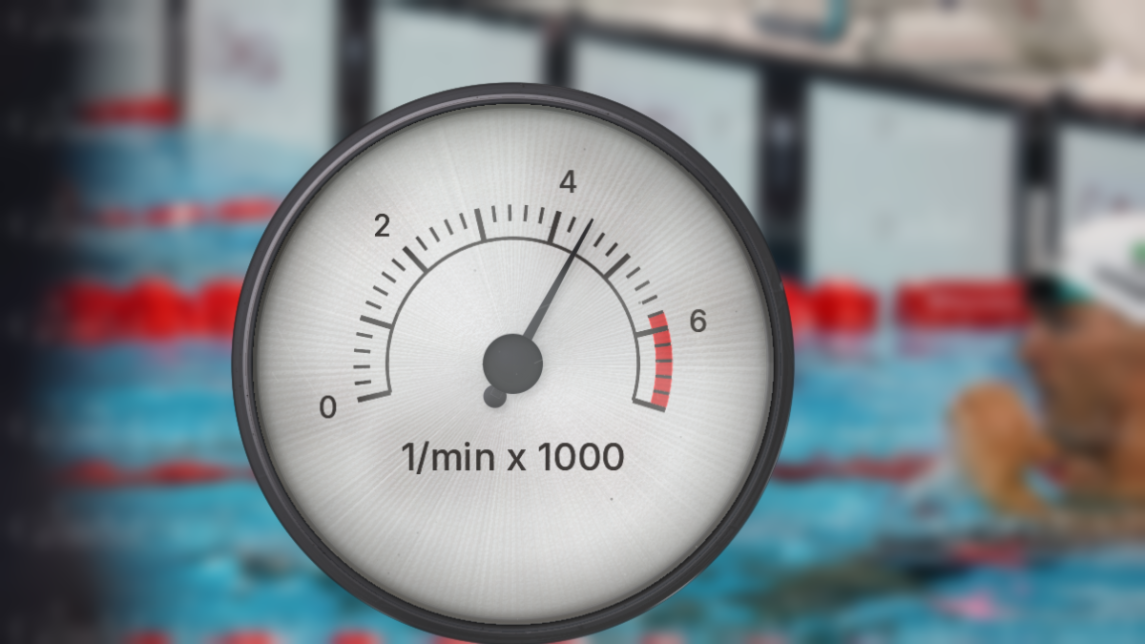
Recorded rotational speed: 4400
